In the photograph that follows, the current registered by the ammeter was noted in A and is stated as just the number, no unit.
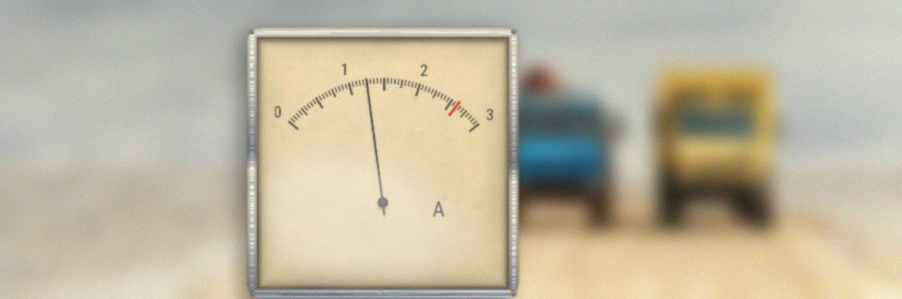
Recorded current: 1.25
